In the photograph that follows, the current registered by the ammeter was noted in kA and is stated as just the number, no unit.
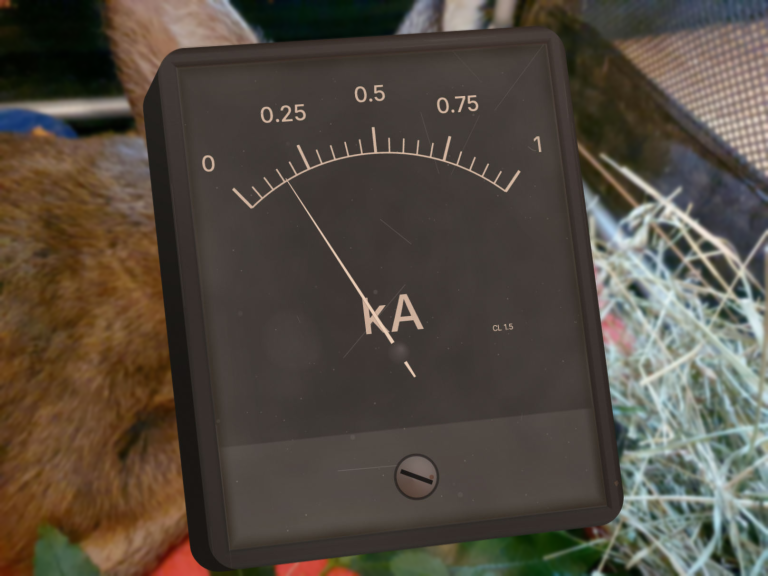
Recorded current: 0.15
